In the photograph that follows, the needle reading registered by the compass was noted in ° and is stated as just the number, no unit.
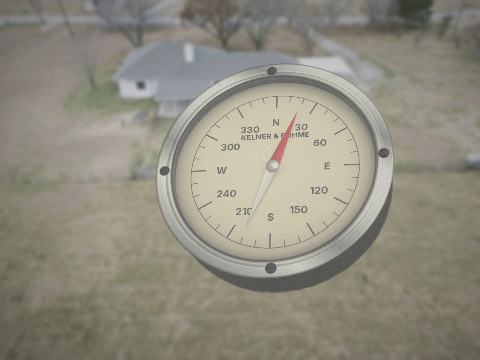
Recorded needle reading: 20
